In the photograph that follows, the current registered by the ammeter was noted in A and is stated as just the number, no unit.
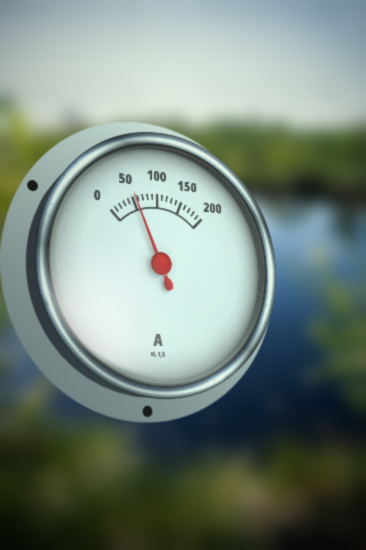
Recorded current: 50
